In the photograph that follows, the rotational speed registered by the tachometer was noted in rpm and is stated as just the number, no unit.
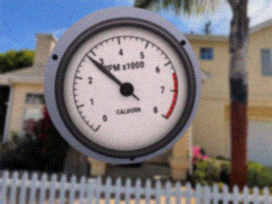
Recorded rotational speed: 2800
